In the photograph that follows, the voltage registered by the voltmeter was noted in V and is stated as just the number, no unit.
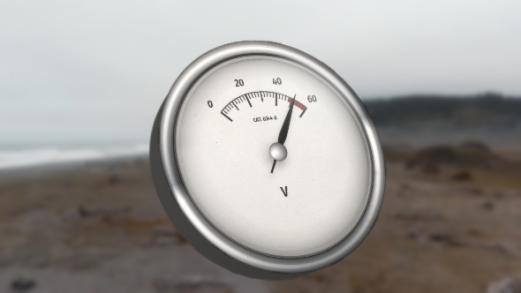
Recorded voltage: 50
